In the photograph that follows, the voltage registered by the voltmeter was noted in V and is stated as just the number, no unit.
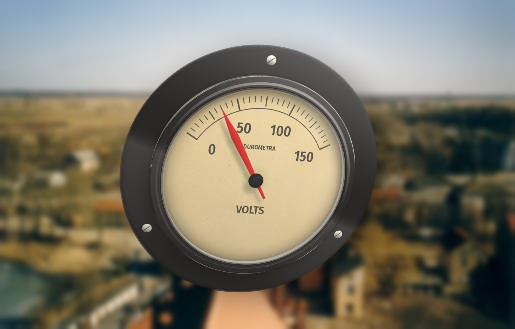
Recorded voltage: 35
